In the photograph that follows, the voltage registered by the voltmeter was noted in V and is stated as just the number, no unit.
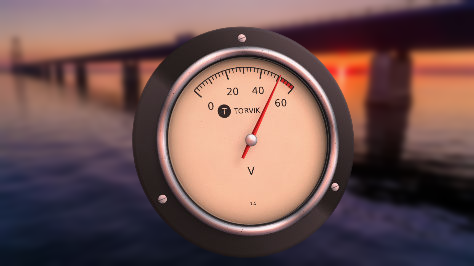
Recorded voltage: 50
